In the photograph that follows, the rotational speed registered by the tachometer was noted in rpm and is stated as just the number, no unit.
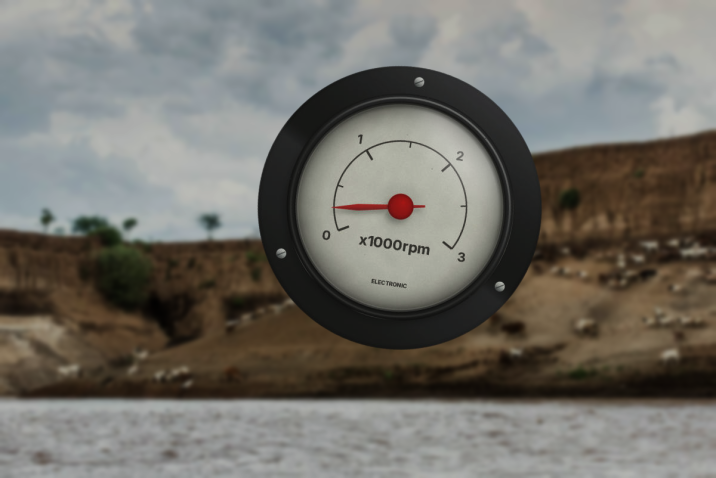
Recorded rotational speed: 250
